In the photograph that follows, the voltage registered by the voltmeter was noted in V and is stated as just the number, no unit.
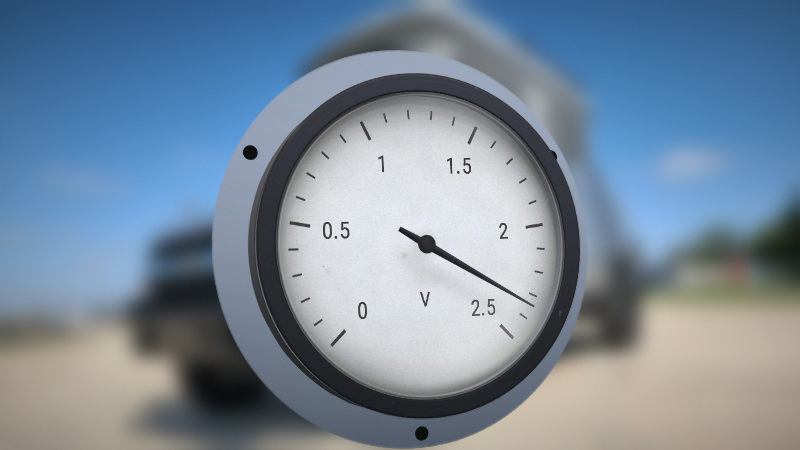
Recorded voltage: 2.35
